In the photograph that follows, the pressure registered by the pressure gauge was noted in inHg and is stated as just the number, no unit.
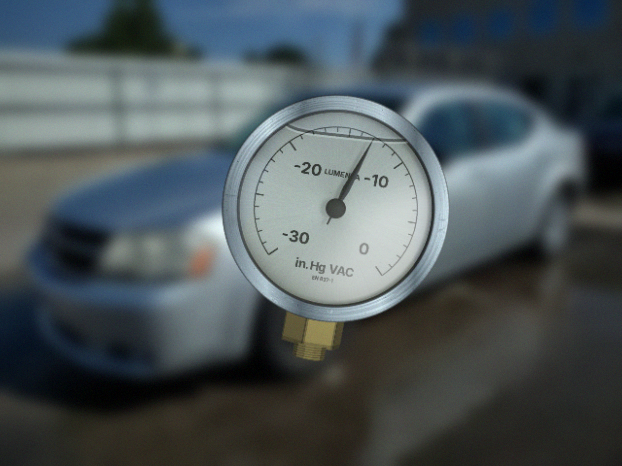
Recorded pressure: -13
